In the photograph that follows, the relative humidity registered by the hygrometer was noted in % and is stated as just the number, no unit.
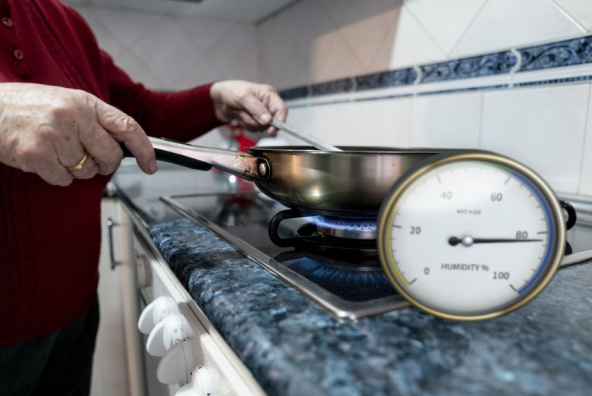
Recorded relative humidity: 82
